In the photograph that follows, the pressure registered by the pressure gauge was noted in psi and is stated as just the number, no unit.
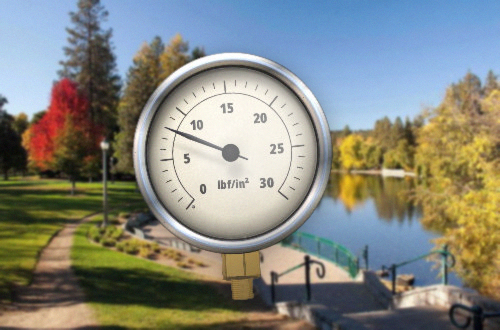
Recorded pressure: 8
